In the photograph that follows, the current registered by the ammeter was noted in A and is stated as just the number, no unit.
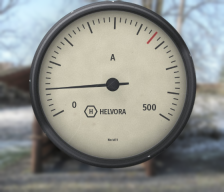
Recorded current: 50
